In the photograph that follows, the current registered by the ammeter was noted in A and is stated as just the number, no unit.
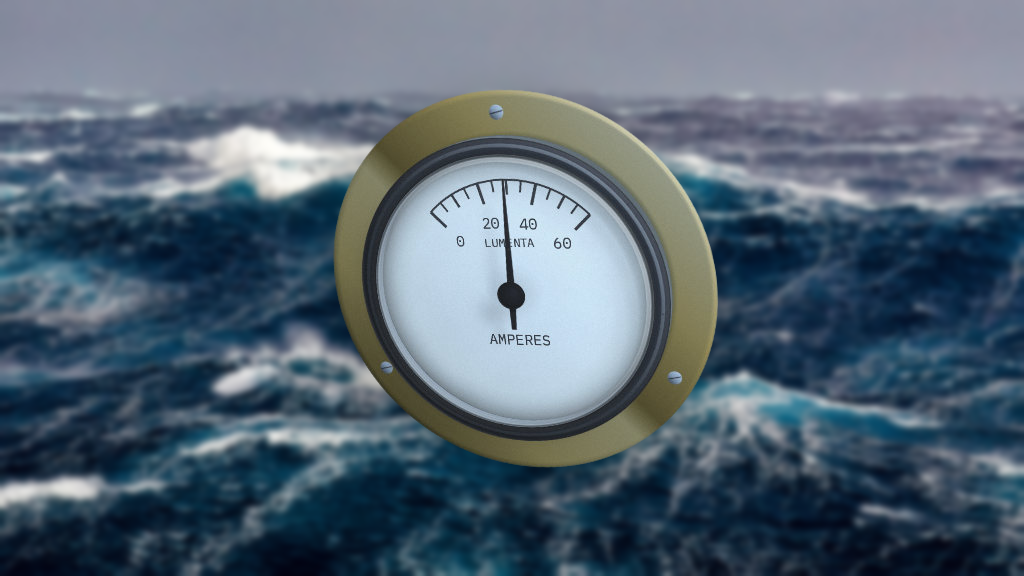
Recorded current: 30
